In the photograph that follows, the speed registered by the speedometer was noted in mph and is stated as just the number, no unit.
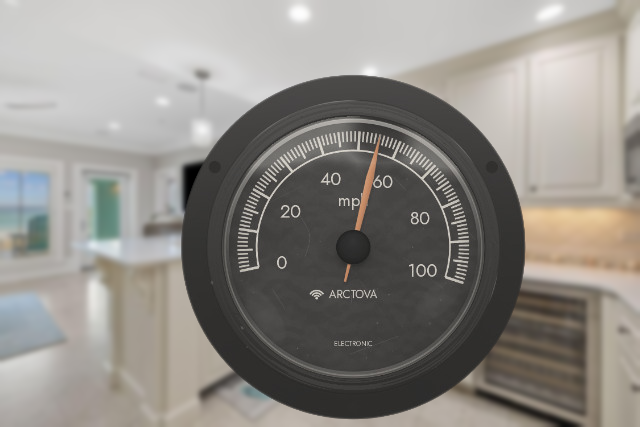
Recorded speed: 55
